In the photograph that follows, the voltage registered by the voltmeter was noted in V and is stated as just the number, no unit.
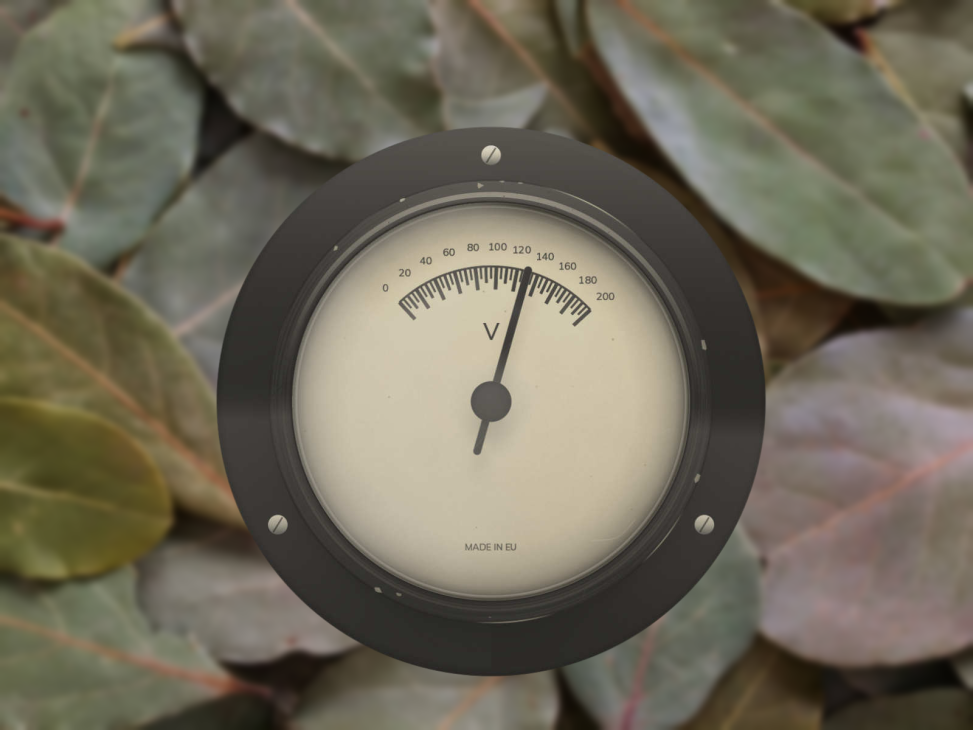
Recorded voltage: 130
